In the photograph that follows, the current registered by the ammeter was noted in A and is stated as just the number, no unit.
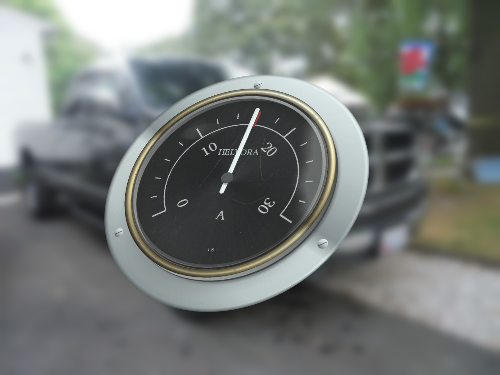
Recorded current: 16
